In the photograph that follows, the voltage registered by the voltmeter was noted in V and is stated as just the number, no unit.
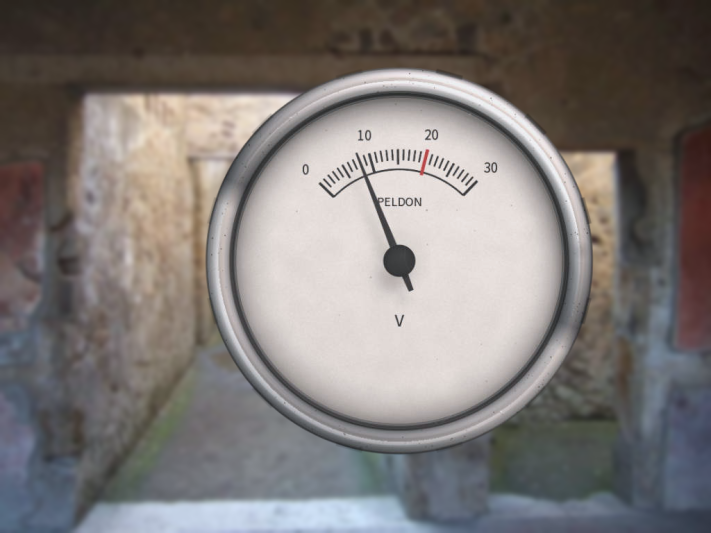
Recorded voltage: 8
